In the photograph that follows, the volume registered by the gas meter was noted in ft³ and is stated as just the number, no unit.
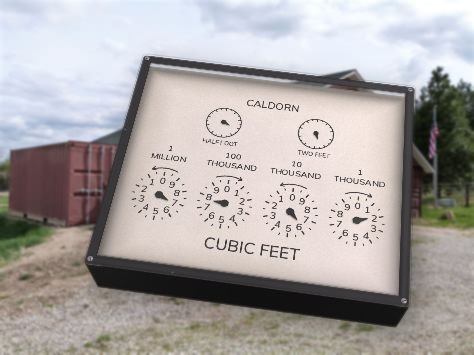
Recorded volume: 676200
